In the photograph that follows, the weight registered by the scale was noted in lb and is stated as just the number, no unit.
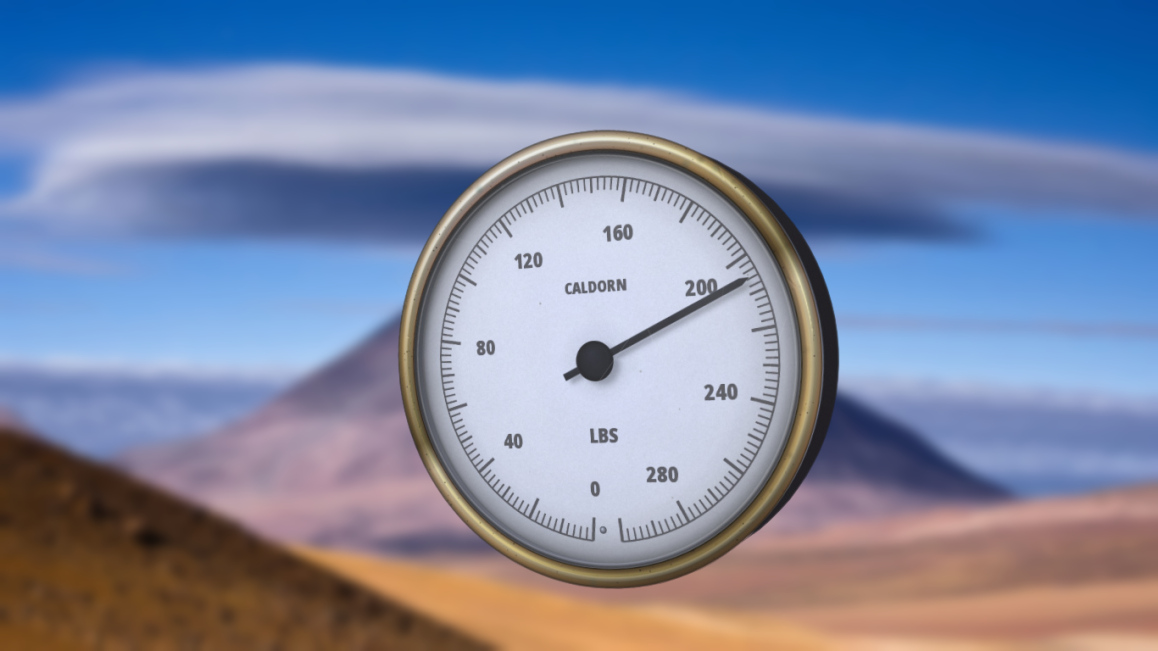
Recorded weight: 206
